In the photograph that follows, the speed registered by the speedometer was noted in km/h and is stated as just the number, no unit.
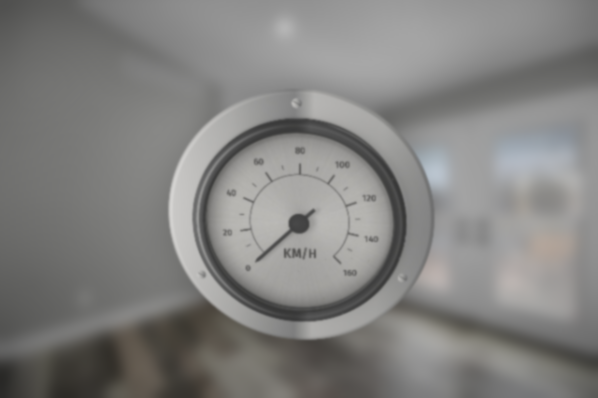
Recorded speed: 0
